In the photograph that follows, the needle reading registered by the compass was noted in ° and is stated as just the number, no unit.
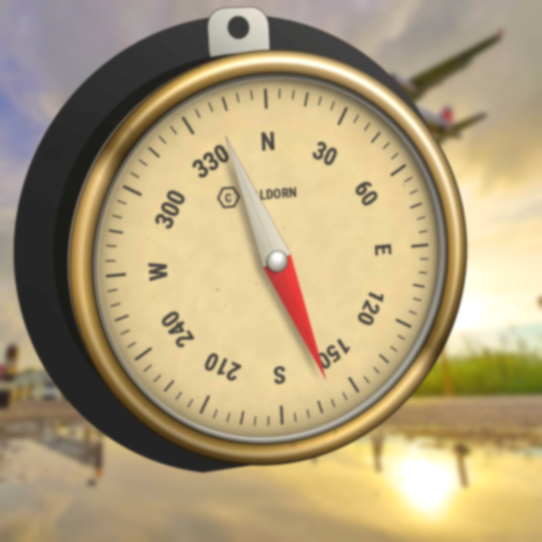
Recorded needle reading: 160
